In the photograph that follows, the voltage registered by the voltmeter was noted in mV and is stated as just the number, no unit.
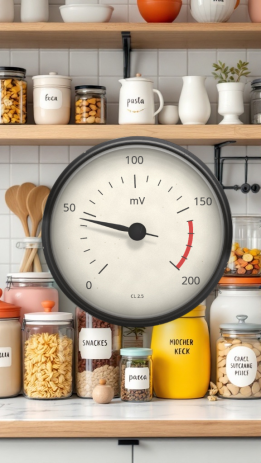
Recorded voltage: 45
